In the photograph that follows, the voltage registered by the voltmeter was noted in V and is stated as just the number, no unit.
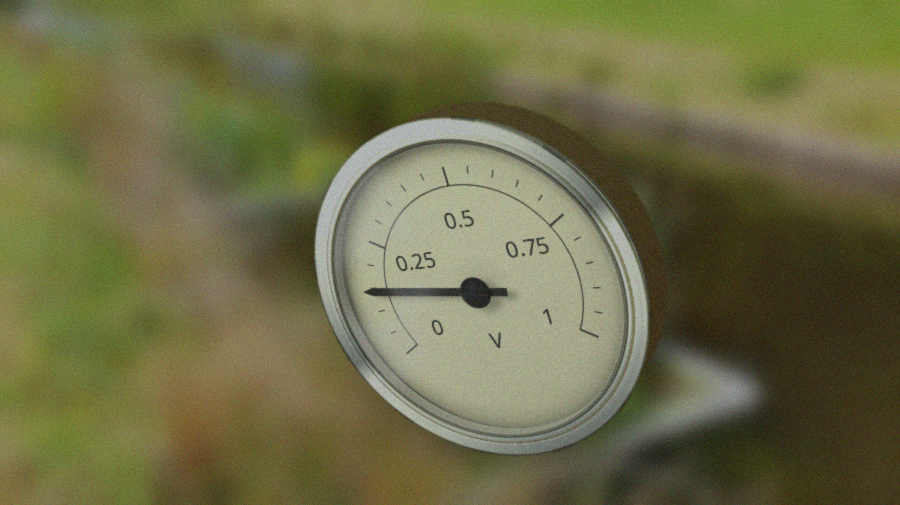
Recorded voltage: 0.15
